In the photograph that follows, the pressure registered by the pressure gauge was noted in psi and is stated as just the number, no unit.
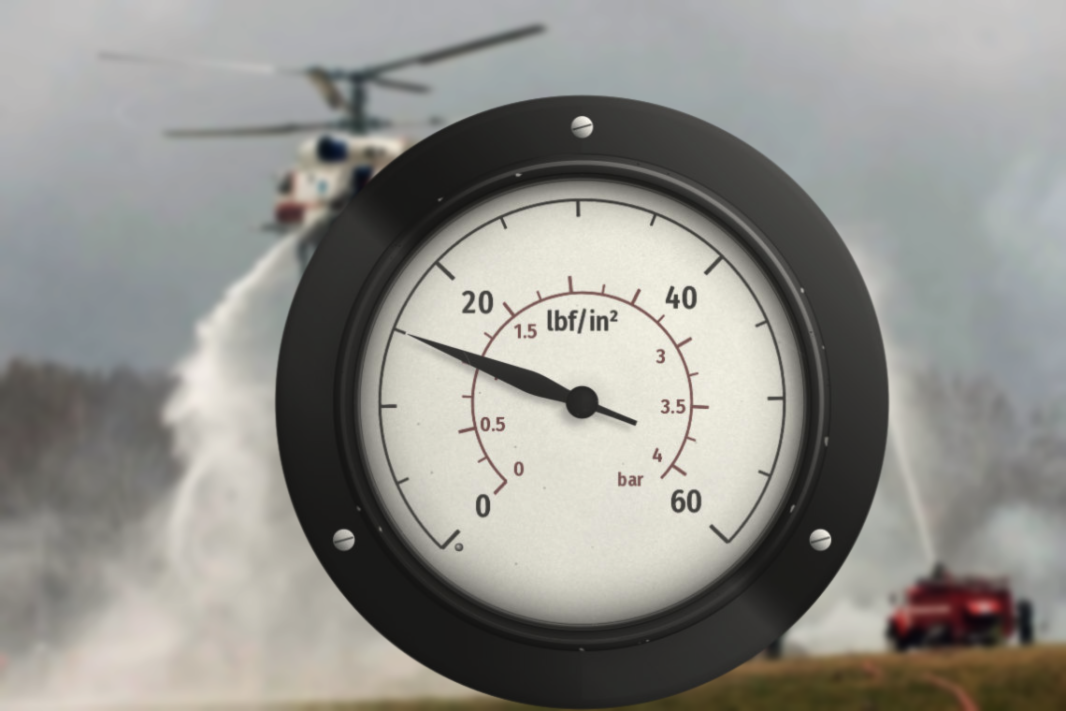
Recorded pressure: 15
